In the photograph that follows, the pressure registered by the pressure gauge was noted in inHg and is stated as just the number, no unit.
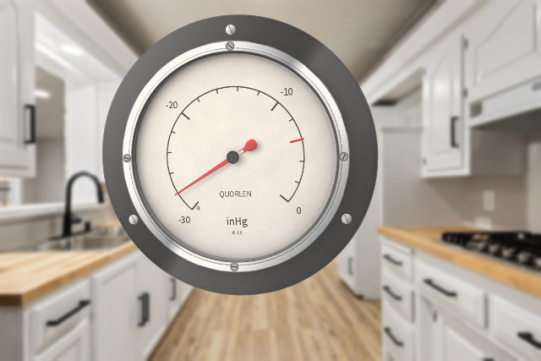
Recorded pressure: -28
